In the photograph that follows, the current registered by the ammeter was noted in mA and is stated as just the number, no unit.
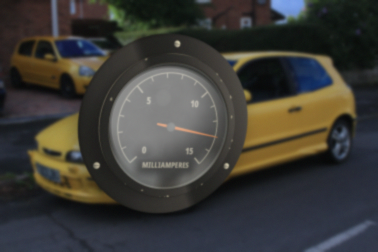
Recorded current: 13
